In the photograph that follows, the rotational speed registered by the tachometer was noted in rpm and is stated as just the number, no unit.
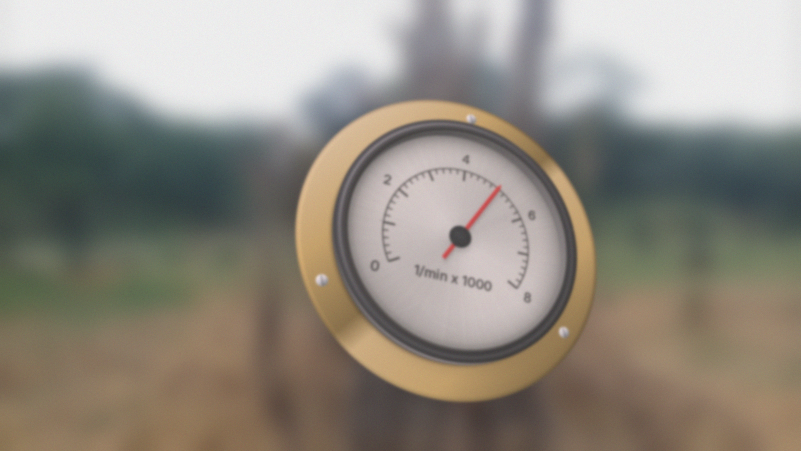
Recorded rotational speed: 5000
